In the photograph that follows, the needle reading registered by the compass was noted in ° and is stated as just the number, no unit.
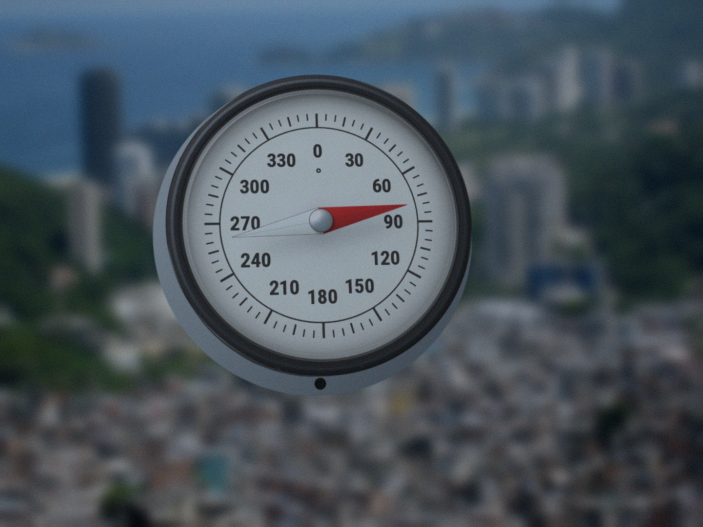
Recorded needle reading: 80
